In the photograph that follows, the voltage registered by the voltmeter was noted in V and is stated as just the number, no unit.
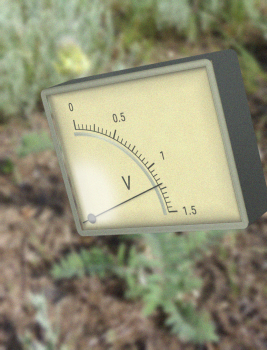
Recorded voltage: 1.2
